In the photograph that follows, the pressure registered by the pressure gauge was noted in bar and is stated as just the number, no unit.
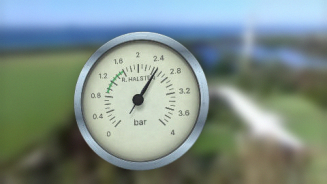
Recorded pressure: 2.5
